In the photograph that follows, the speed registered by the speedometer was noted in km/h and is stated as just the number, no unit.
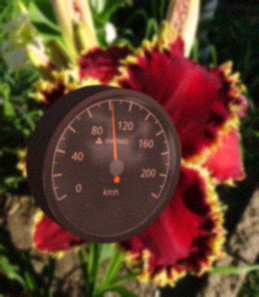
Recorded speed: 100
